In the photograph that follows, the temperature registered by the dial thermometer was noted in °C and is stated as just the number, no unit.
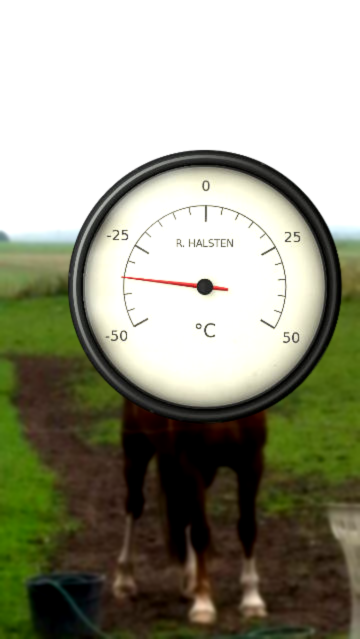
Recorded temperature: -35
